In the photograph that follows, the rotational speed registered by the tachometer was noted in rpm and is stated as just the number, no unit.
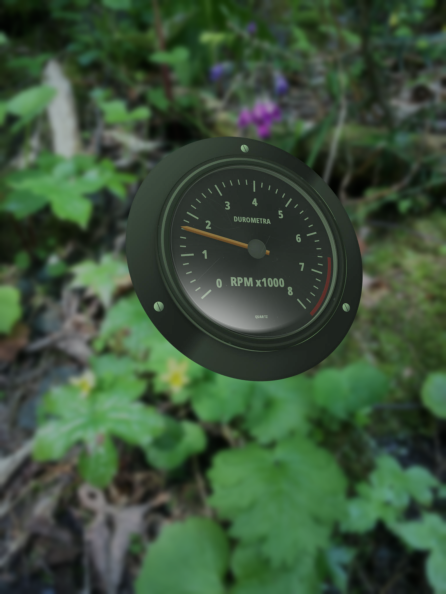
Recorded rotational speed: 1600
